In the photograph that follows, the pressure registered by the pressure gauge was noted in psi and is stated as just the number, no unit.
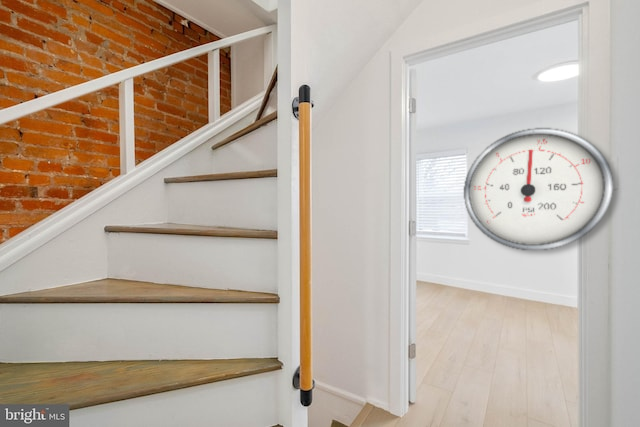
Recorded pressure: 100
